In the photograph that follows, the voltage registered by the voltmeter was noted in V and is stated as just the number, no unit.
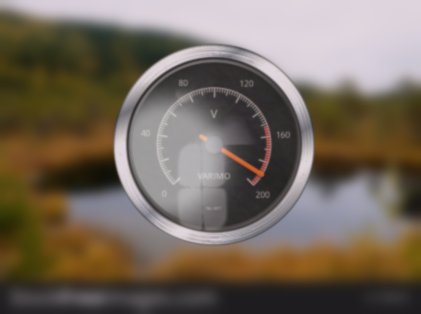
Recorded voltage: 190
